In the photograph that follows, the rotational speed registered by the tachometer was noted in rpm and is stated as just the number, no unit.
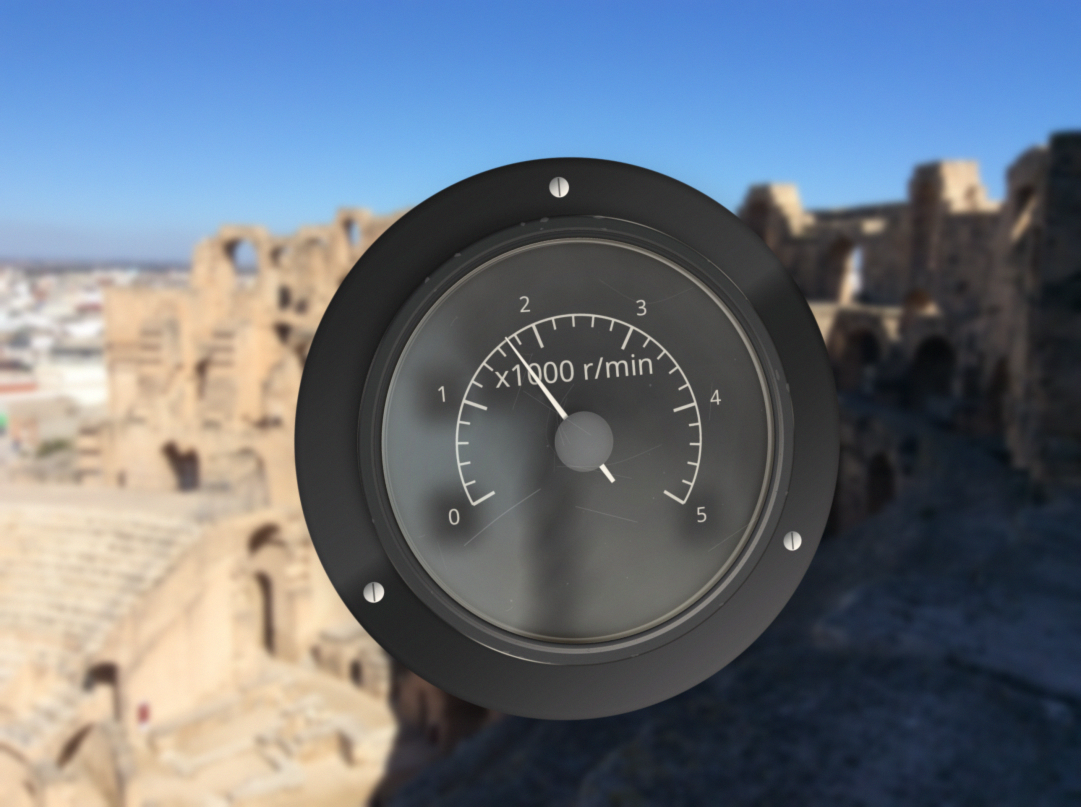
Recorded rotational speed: 1700
